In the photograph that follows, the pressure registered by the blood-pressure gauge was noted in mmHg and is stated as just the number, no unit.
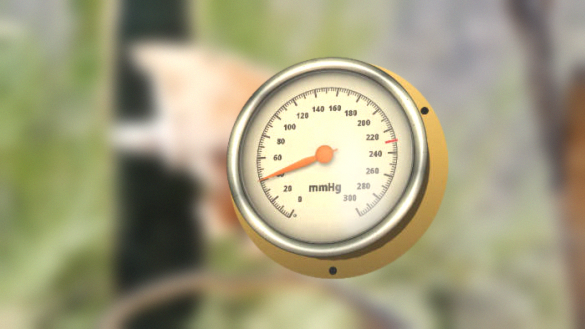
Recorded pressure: 40
